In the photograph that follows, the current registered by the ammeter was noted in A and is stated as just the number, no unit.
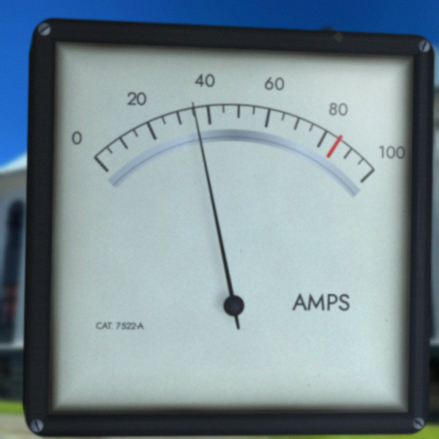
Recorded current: 35
